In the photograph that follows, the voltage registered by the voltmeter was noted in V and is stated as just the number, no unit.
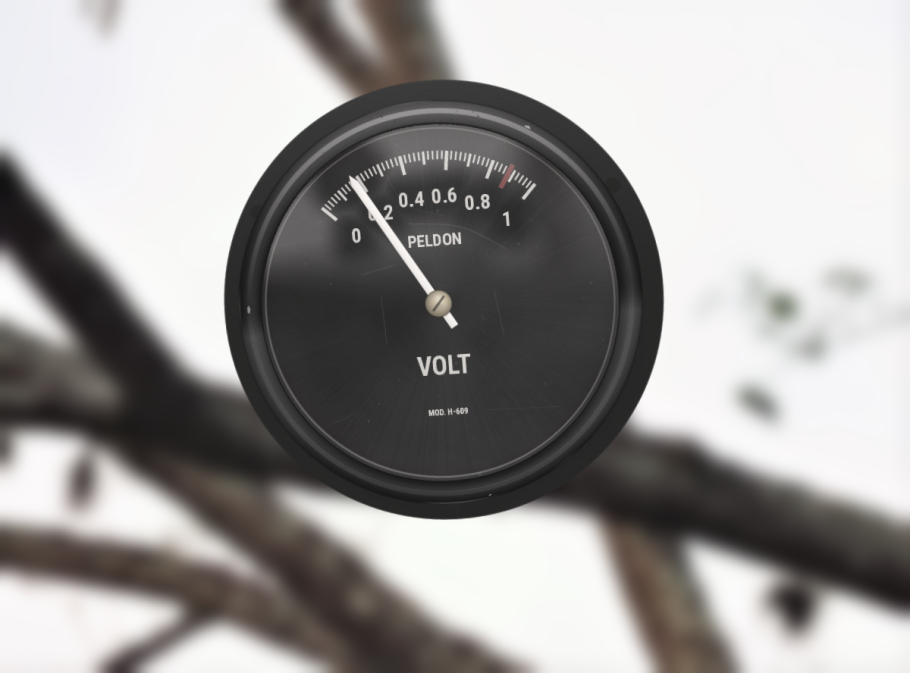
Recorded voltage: 0.18
